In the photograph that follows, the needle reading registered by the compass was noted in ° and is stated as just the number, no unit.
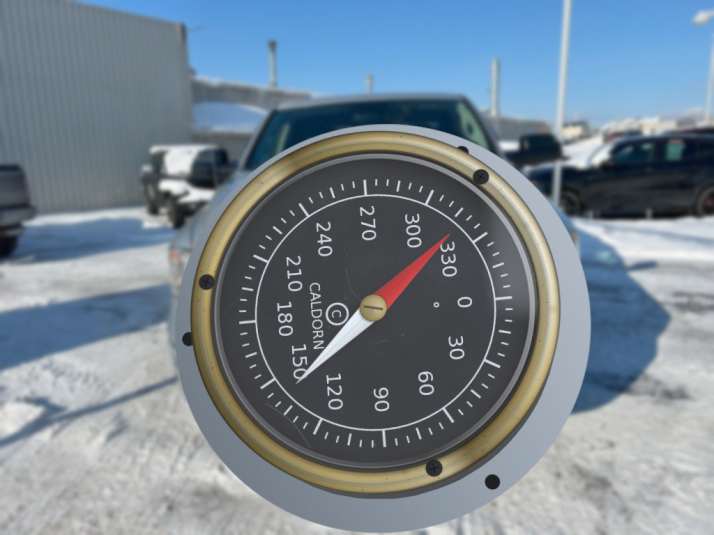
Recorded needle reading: 320
